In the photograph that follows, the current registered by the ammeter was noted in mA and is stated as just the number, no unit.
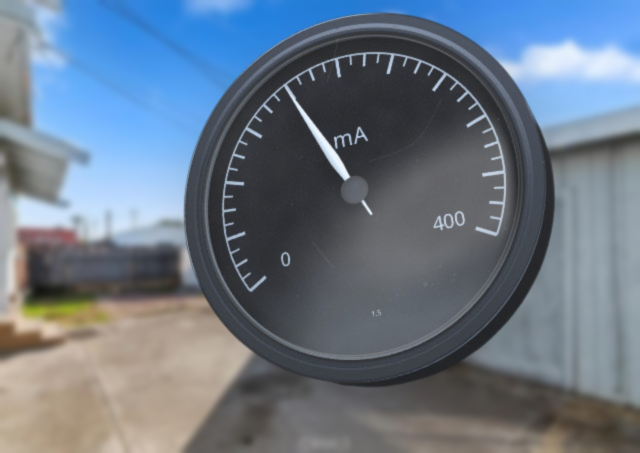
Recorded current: 160
